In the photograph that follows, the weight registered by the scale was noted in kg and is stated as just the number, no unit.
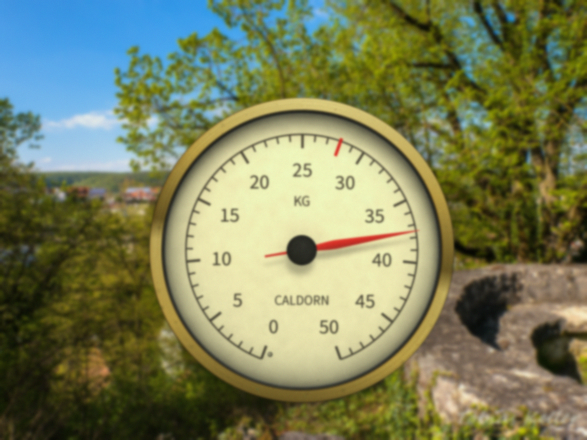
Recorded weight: 37.5
